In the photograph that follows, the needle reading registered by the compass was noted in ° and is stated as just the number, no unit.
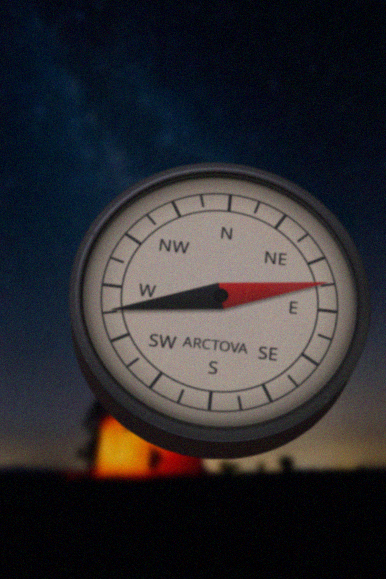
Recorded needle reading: 75
